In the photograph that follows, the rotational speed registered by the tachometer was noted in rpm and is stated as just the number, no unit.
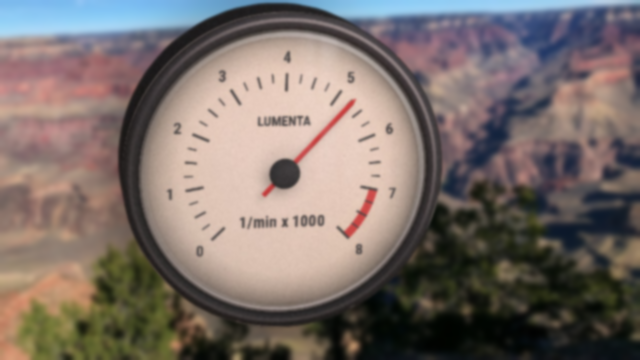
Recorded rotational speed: 5250
